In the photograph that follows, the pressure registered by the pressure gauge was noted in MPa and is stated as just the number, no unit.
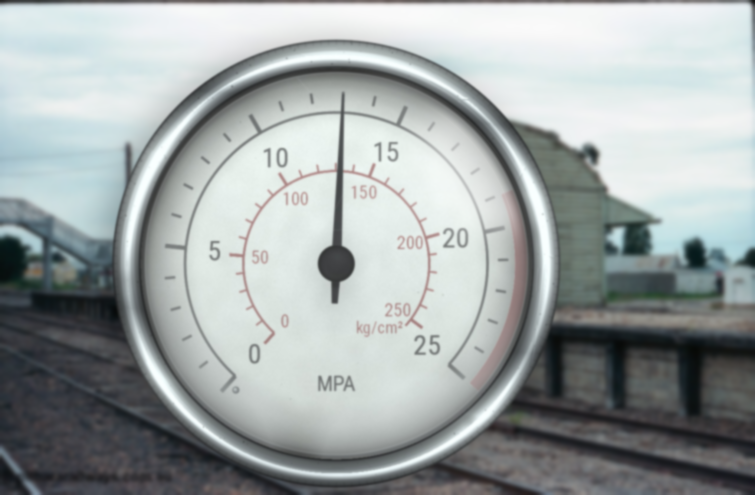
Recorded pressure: 13
